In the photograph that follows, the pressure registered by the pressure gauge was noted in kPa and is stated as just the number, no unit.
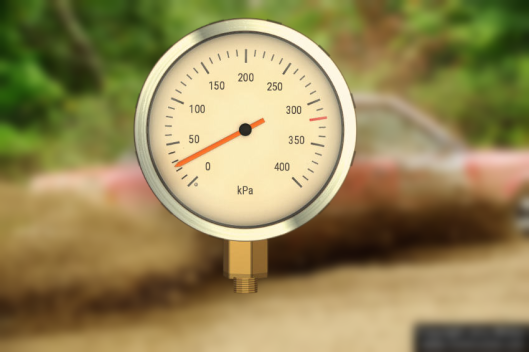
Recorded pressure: 25
